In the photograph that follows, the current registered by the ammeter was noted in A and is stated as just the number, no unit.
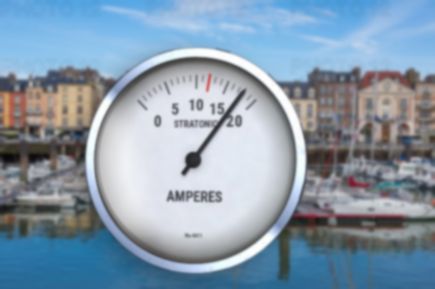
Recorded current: 18
